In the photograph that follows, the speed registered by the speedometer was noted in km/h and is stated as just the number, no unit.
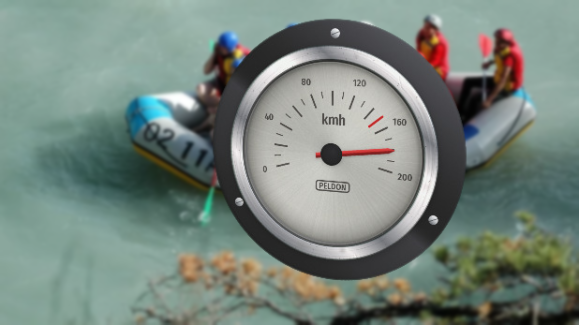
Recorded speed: 180
